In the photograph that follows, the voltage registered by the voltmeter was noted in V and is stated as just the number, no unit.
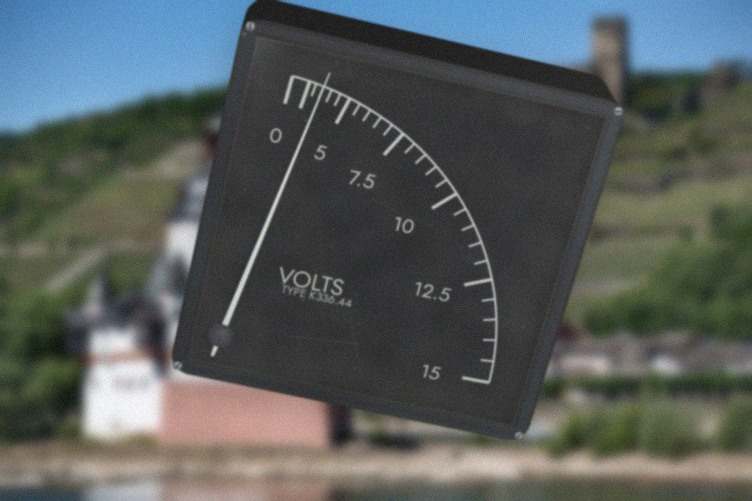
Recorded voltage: 3.5
